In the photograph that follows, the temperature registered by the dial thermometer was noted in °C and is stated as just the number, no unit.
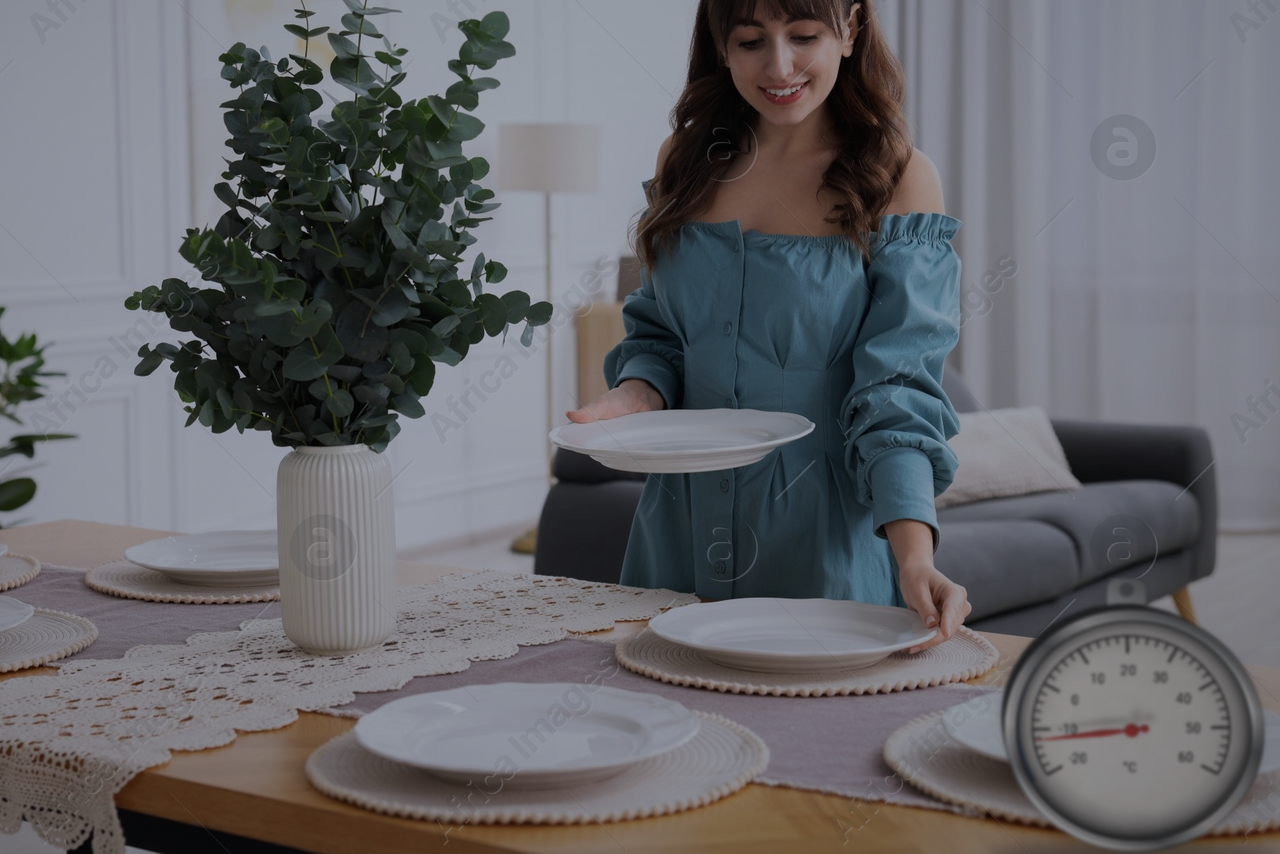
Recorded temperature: -12
